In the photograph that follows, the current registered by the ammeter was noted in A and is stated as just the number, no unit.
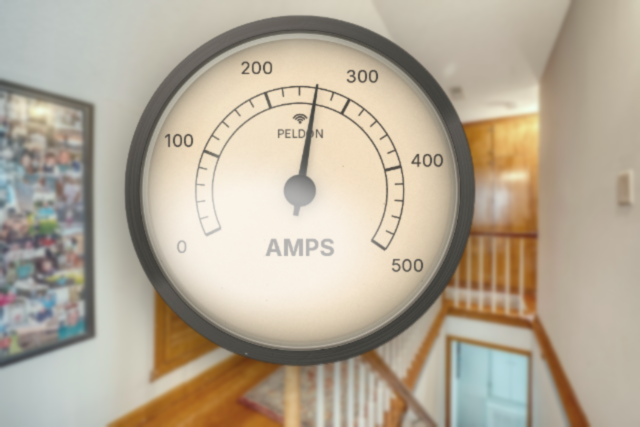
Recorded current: 260
